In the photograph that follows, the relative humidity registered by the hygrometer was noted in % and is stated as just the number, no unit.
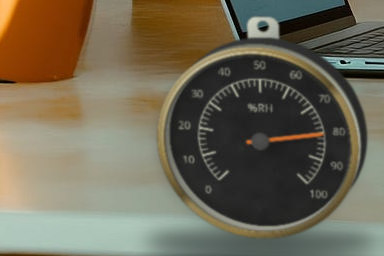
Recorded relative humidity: 80
